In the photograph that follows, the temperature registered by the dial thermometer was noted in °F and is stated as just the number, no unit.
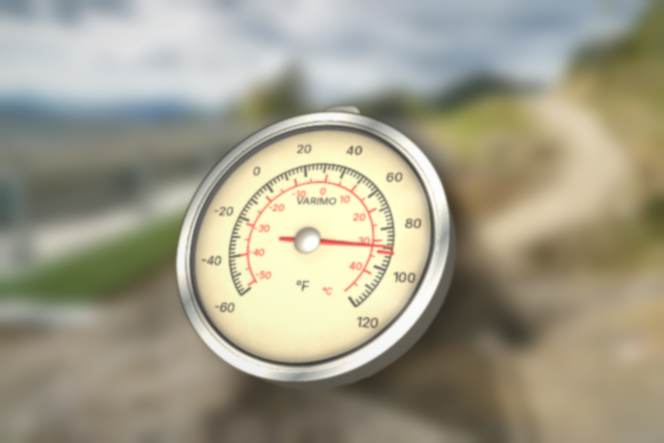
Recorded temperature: 90
